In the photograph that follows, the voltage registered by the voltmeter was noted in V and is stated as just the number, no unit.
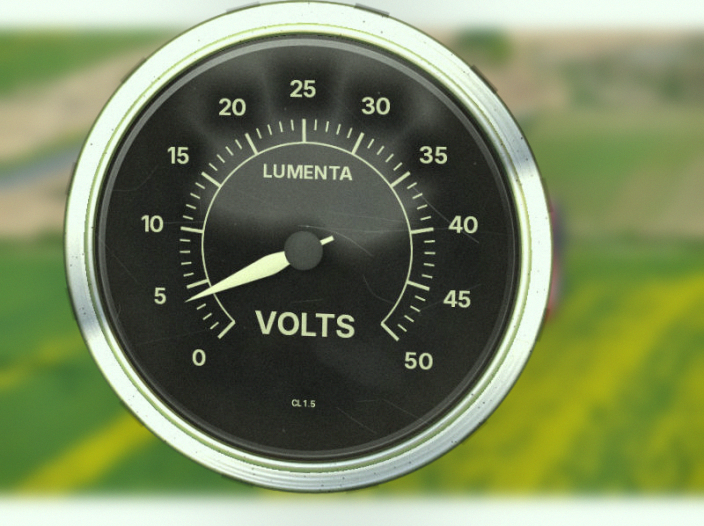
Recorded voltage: 4
